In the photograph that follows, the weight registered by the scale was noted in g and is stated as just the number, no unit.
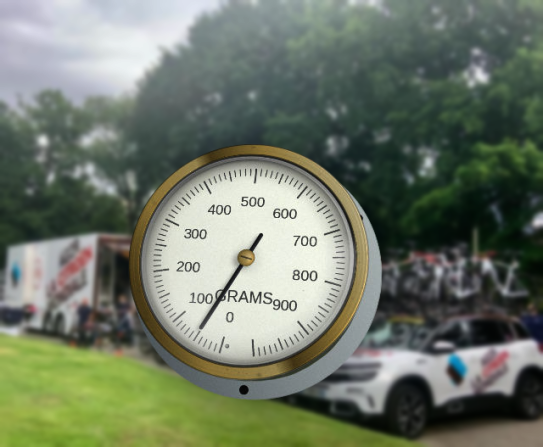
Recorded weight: 50
